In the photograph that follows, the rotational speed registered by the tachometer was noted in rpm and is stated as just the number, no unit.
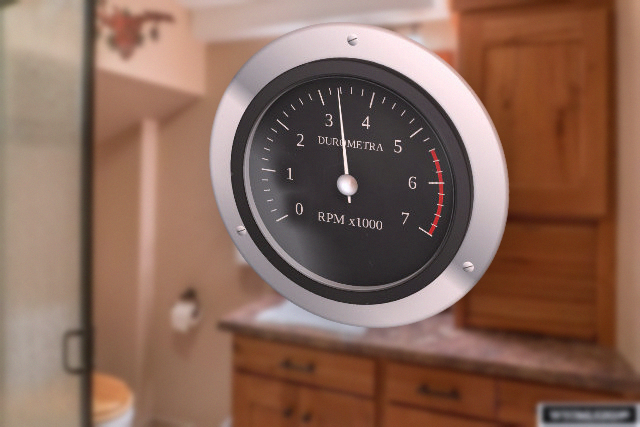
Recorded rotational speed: 3400
